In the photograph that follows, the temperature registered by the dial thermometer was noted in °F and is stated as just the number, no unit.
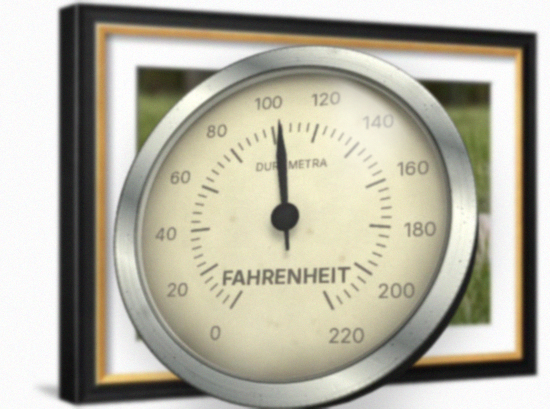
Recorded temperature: 104
